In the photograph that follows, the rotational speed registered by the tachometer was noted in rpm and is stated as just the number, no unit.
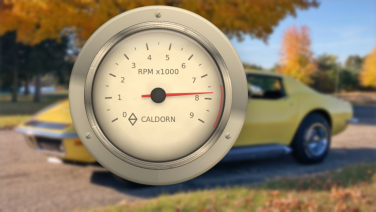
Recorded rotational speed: 7750
